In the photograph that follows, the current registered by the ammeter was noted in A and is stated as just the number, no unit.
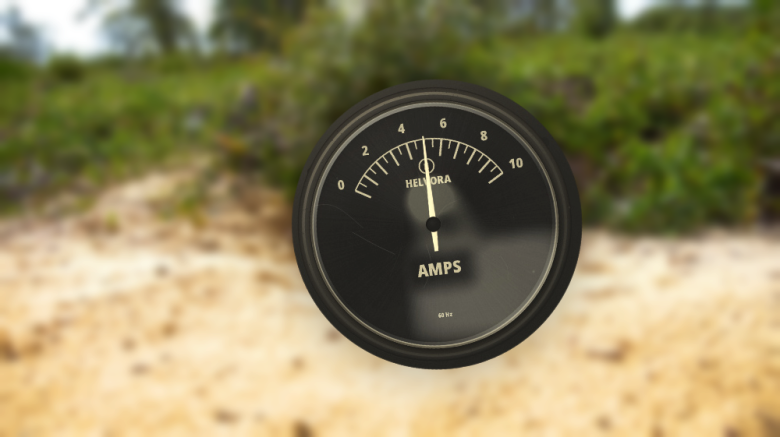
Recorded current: 5
